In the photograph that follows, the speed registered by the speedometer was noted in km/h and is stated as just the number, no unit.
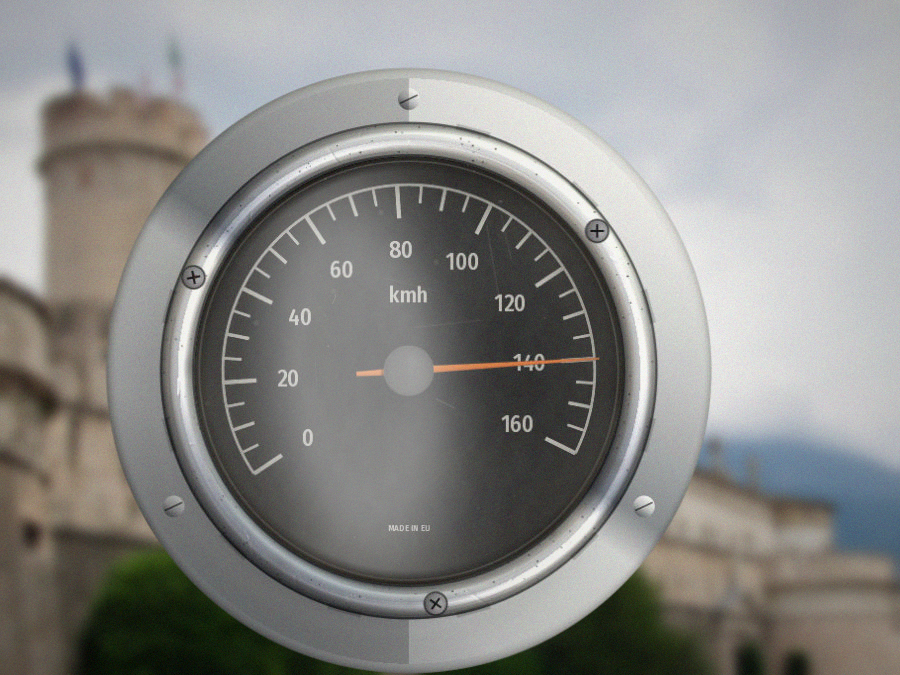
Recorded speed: 140
